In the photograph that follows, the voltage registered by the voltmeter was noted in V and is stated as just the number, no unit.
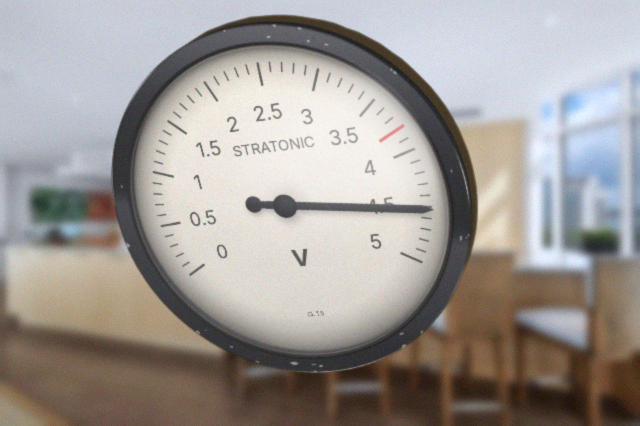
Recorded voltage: 4.5
